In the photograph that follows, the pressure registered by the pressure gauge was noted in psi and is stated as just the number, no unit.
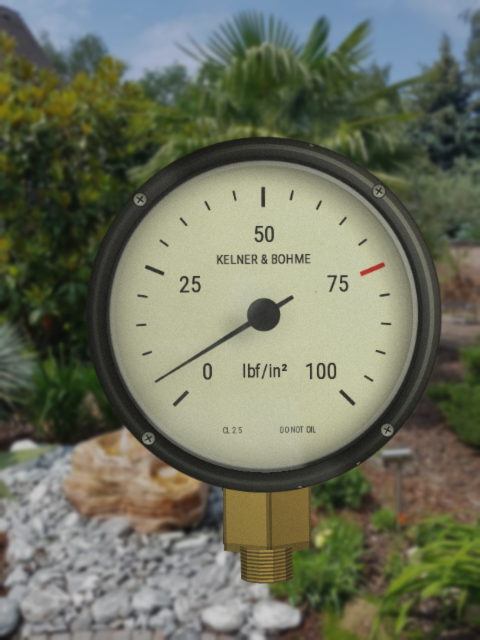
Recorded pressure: 5
